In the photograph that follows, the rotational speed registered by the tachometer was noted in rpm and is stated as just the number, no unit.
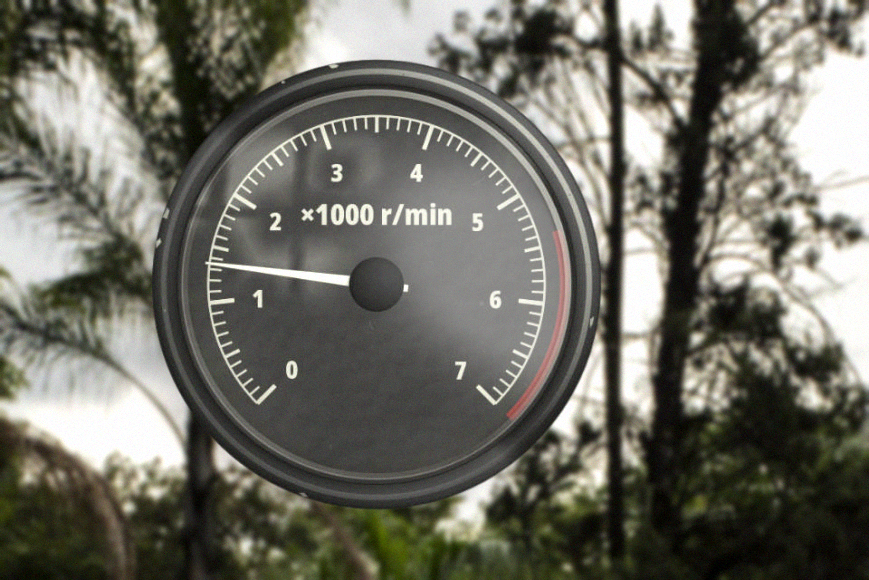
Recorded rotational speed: 1350
